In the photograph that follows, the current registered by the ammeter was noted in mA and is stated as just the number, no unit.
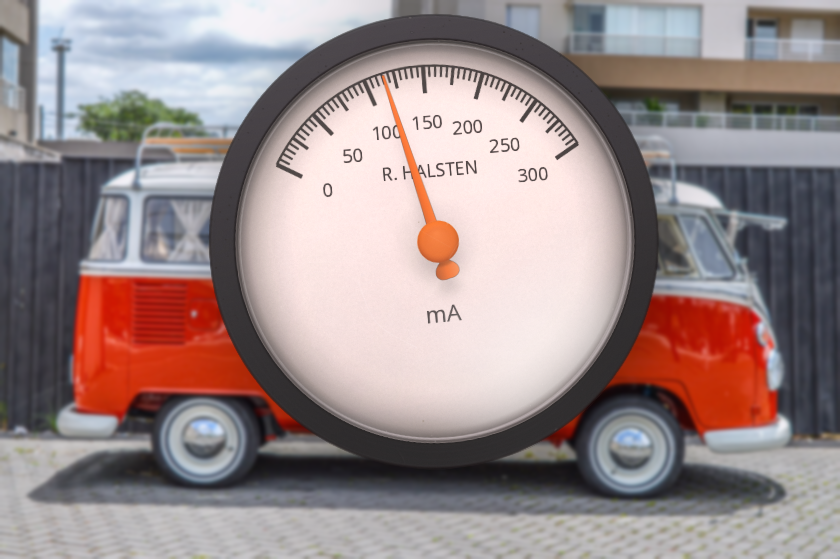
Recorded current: 115
